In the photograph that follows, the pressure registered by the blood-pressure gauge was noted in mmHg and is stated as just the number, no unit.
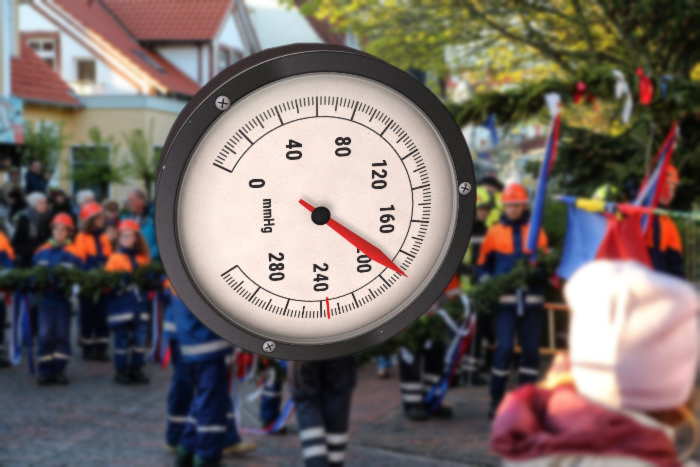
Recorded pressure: 190
